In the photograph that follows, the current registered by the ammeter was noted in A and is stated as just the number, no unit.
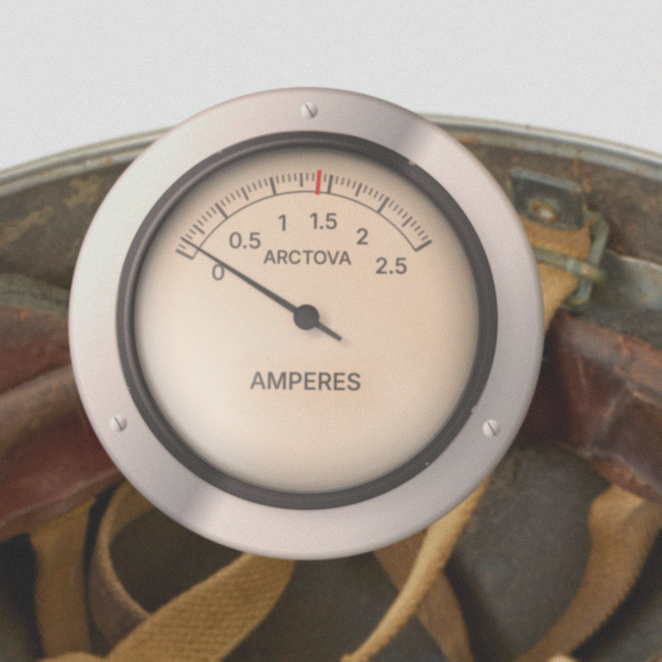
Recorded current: 0.1
